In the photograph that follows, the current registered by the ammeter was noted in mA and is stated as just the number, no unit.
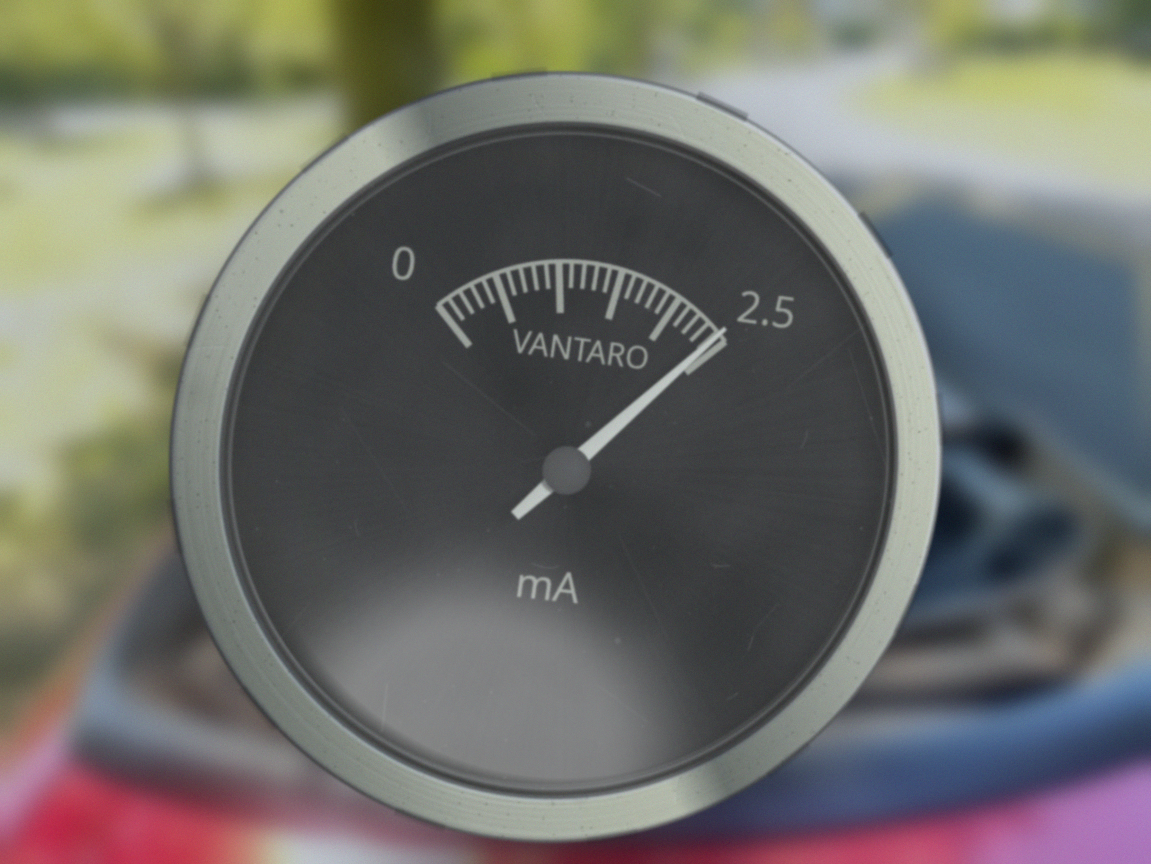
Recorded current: 2.4
